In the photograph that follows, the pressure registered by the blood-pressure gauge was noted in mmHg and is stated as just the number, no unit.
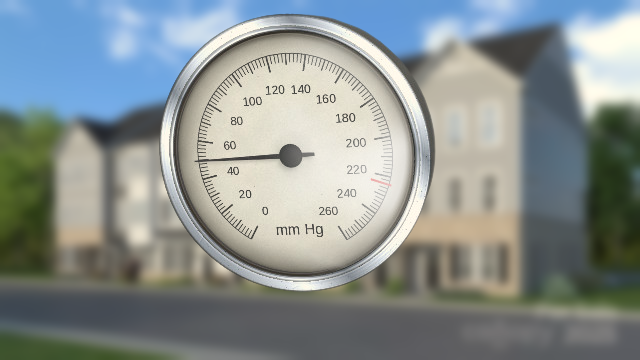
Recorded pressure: 50
